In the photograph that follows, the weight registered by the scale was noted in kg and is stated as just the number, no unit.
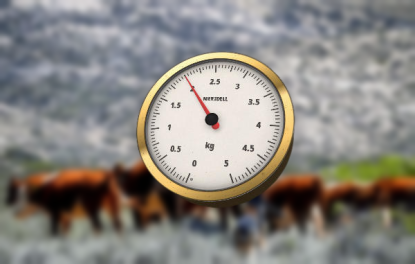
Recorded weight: 2
